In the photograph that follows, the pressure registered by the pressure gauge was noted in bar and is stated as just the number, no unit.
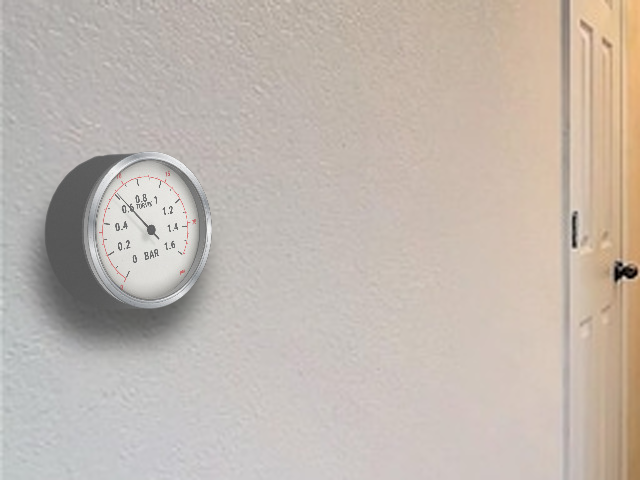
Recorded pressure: 0.6
